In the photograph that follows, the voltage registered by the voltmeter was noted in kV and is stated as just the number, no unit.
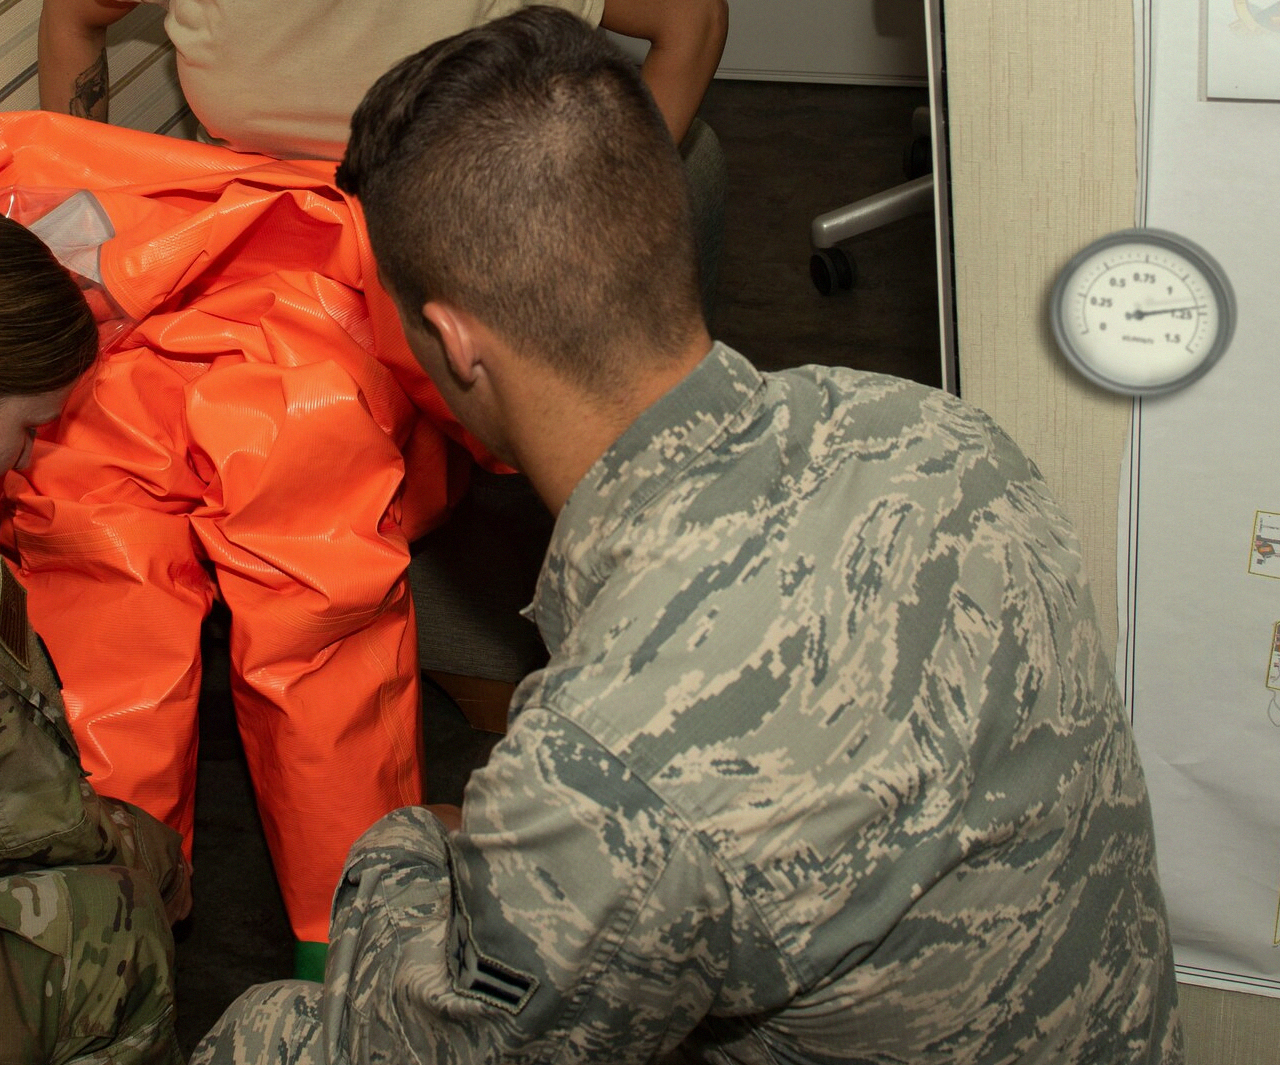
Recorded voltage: 1.2
